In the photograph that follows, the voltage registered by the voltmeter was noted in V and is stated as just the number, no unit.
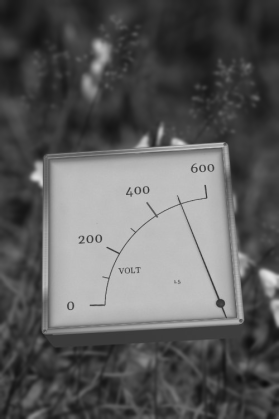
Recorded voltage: 500
